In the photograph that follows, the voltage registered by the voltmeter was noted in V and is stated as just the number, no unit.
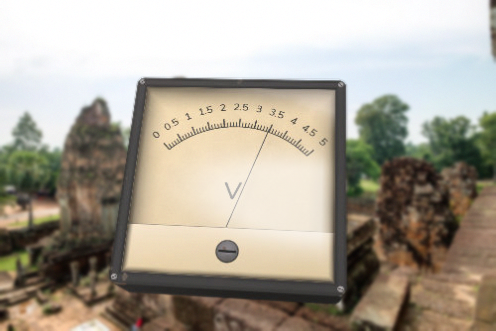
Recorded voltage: 3.5
